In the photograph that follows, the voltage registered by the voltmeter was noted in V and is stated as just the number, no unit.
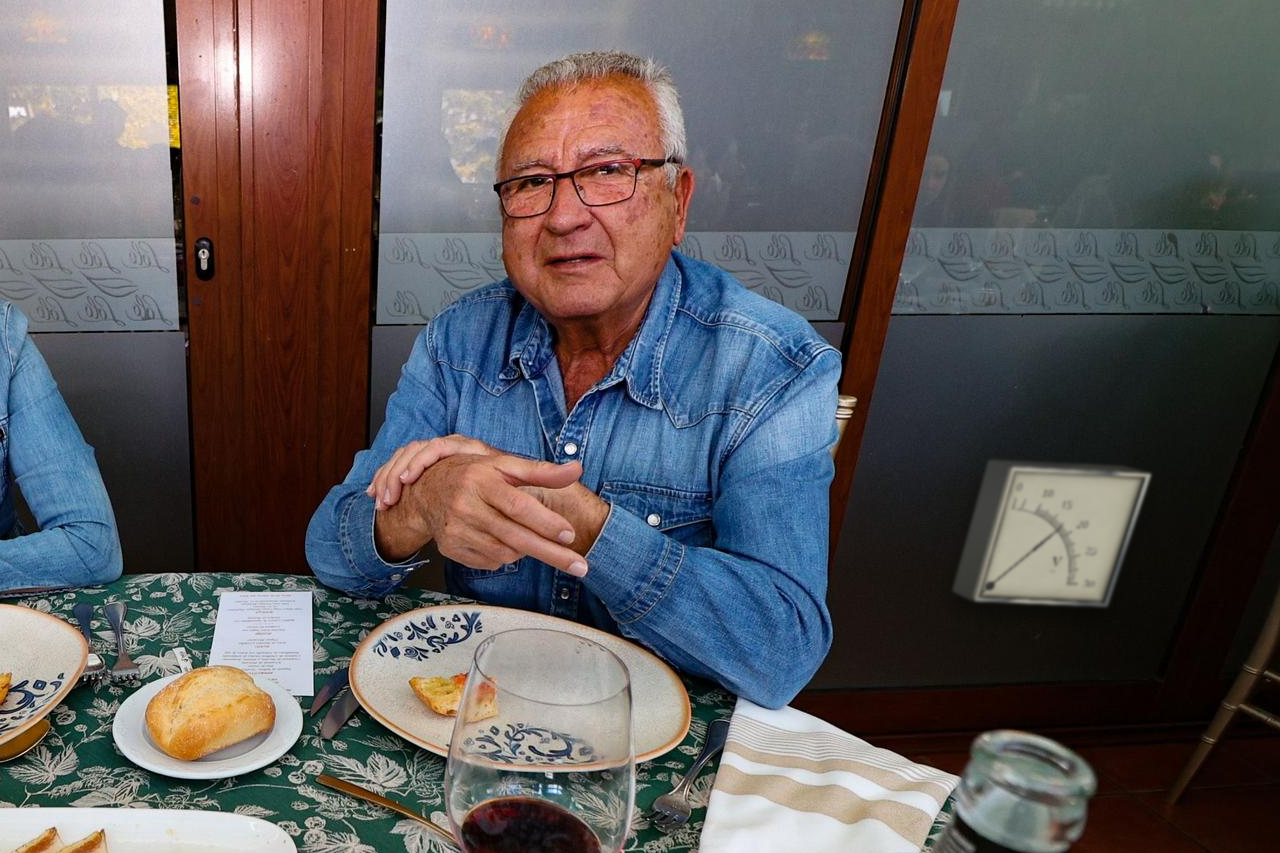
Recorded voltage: 17.5
